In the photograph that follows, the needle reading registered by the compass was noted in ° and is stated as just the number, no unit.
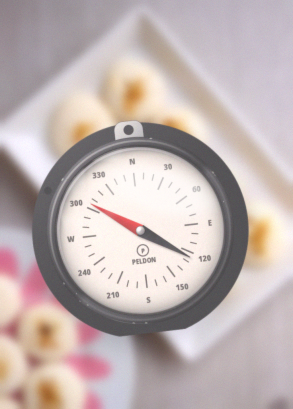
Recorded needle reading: 305
